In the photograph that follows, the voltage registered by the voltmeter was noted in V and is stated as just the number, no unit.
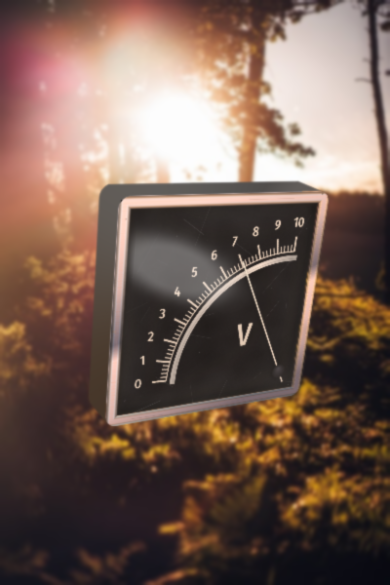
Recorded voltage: 7
